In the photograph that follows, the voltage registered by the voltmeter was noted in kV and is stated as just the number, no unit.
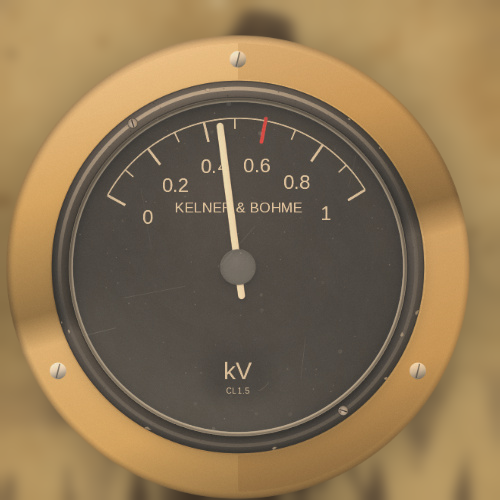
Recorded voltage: 0.45
